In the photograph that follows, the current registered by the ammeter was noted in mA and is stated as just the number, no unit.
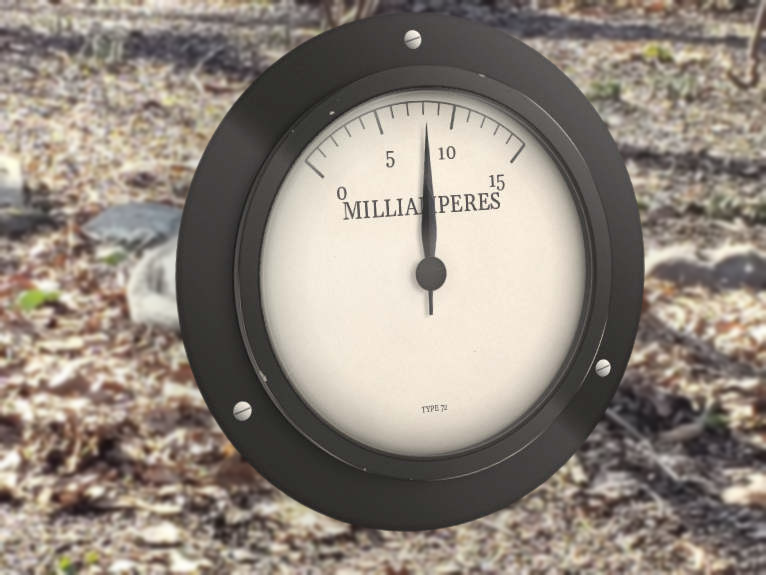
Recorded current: 8
